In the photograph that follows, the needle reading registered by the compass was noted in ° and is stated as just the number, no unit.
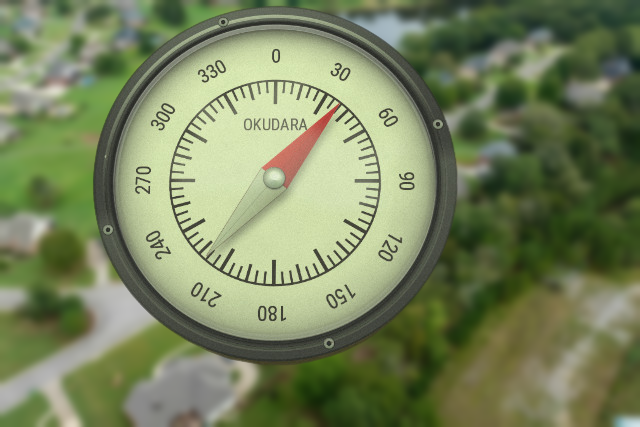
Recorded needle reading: 40
